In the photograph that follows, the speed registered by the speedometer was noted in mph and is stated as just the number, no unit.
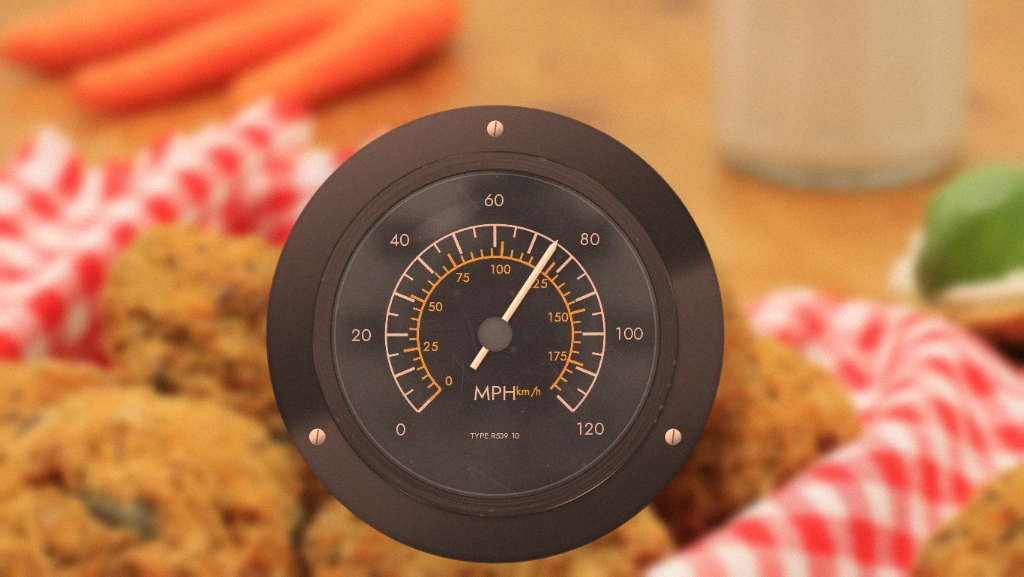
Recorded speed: 75
